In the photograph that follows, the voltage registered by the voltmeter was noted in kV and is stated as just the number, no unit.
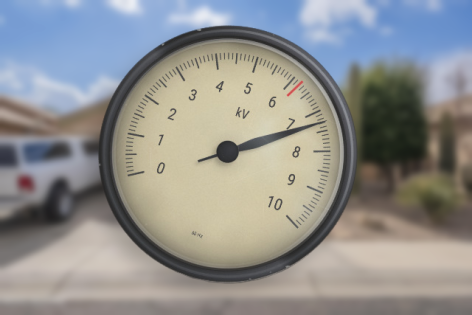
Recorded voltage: 7.3
